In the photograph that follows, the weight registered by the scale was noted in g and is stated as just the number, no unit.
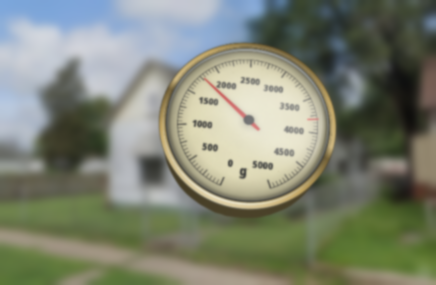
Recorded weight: 1750
